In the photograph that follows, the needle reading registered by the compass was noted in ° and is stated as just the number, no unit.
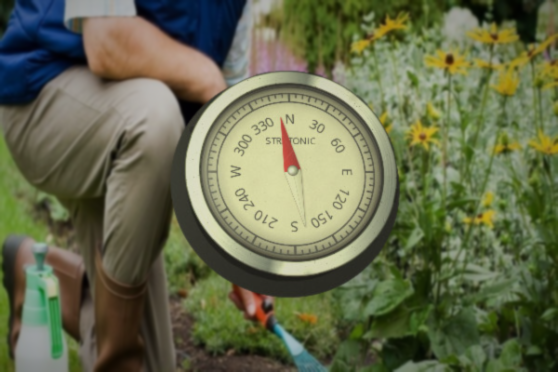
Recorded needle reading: 350
